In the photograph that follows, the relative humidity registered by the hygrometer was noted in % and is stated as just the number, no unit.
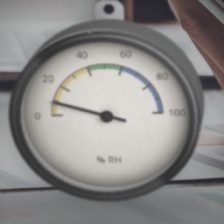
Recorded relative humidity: 10
